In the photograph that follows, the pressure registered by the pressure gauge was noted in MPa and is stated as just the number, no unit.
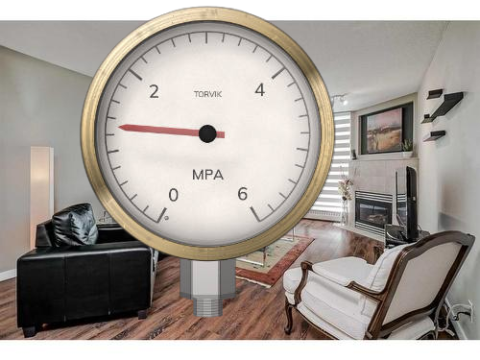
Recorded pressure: 1.3
